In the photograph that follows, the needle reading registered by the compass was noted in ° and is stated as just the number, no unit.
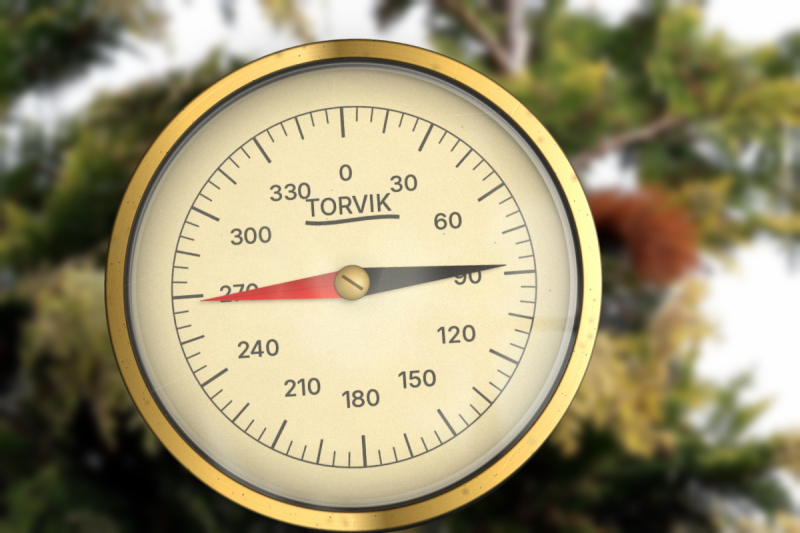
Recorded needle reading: 267.5
